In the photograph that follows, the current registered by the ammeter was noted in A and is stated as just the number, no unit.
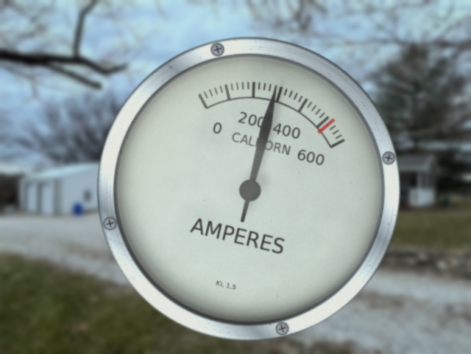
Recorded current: 280
